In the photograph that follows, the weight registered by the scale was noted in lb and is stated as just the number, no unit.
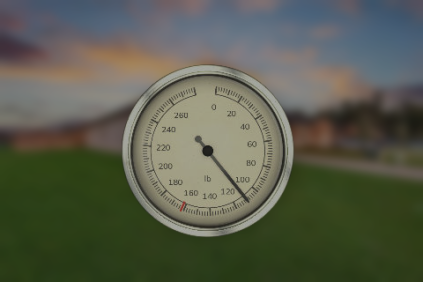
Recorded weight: 110
